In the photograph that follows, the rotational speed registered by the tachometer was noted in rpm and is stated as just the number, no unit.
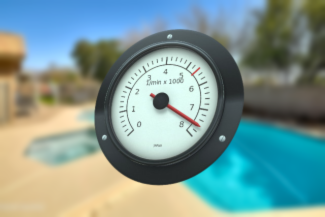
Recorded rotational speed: 7600
